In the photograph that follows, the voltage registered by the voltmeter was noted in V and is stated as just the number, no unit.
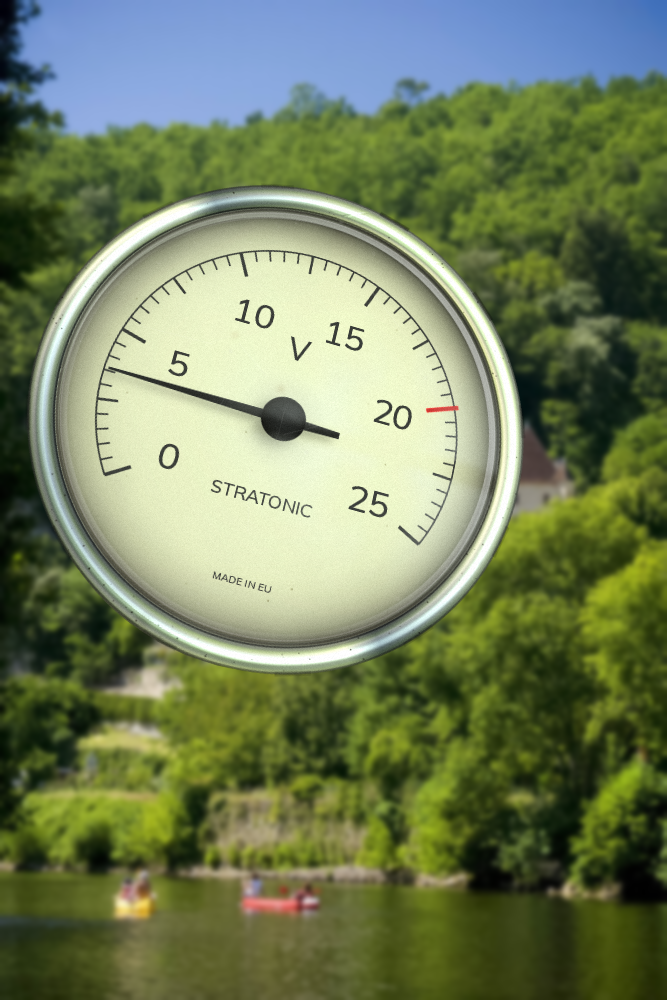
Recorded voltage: 3.5
